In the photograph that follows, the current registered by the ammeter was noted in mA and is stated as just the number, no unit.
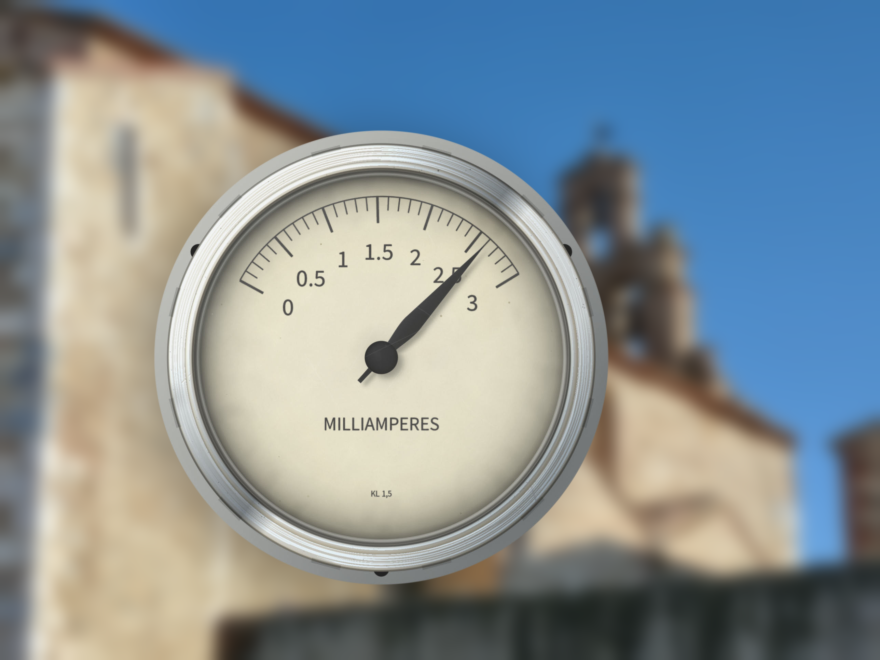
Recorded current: 2.6
